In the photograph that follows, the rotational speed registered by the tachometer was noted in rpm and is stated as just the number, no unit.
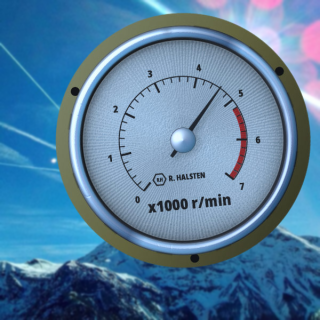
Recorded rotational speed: 4600
